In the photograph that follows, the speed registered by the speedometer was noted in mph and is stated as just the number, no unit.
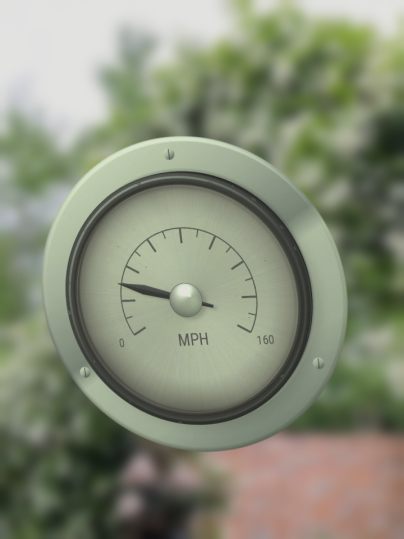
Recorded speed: 30
